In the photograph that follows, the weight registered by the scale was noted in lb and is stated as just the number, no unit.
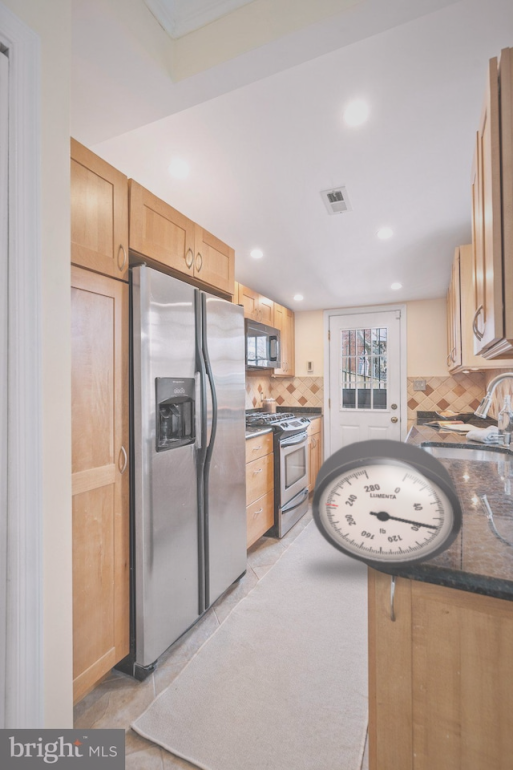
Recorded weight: 70
